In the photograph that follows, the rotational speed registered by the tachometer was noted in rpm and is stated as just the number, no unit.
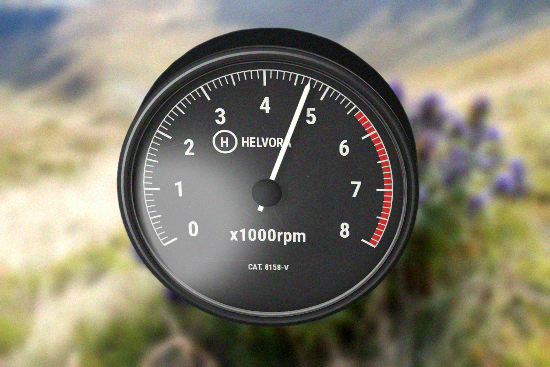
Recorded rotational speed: 4700
